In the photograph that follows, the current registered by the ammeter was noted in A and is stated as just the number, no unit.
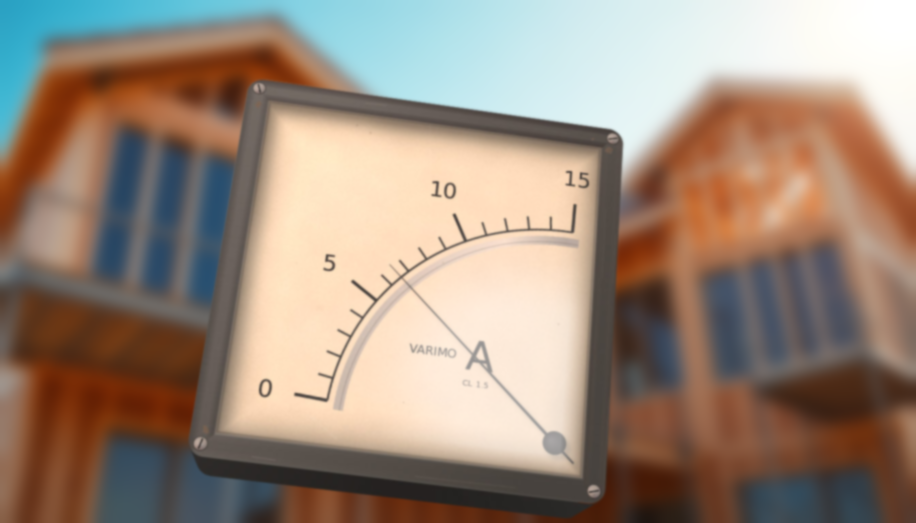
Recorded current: 6.5
